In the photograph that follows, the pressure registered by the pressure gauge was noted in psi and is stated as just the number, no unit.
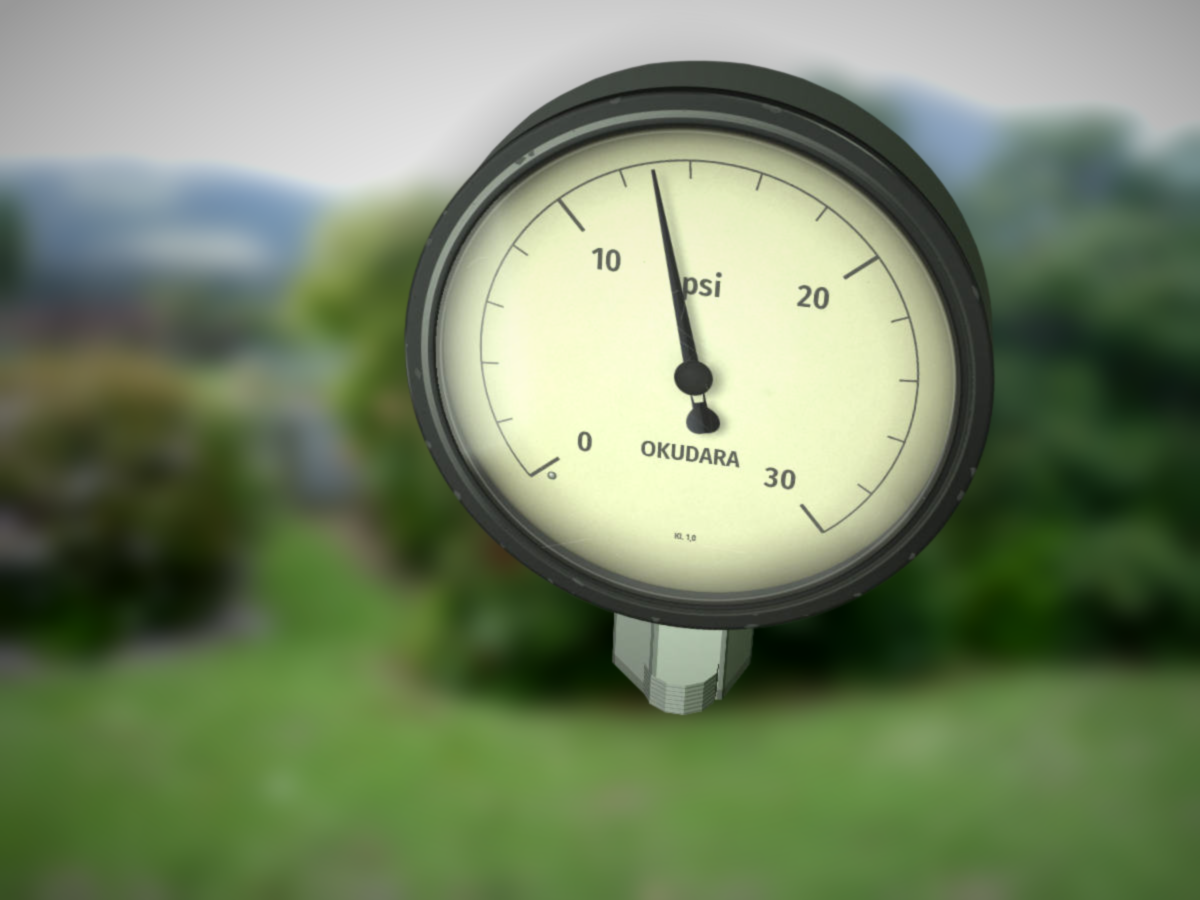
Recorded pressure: 13
